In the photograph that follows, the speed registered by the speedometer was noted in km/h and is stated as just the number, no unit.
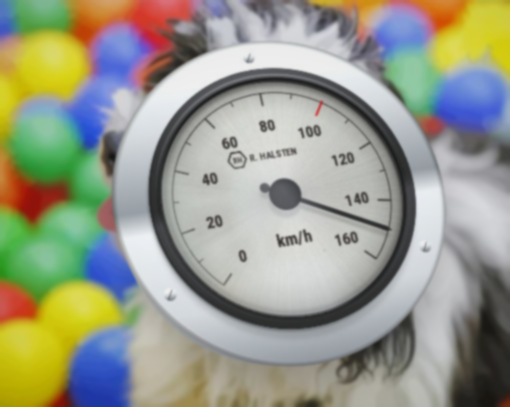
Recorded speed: 150
